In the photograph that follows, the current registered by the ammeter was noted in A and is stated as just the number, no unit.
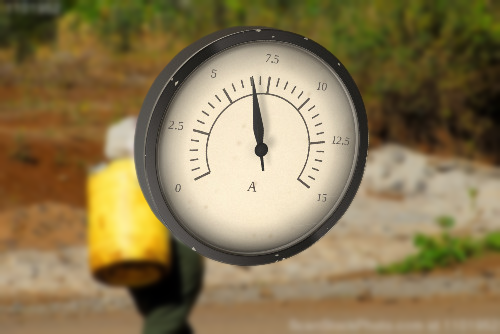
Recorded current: 6.5
